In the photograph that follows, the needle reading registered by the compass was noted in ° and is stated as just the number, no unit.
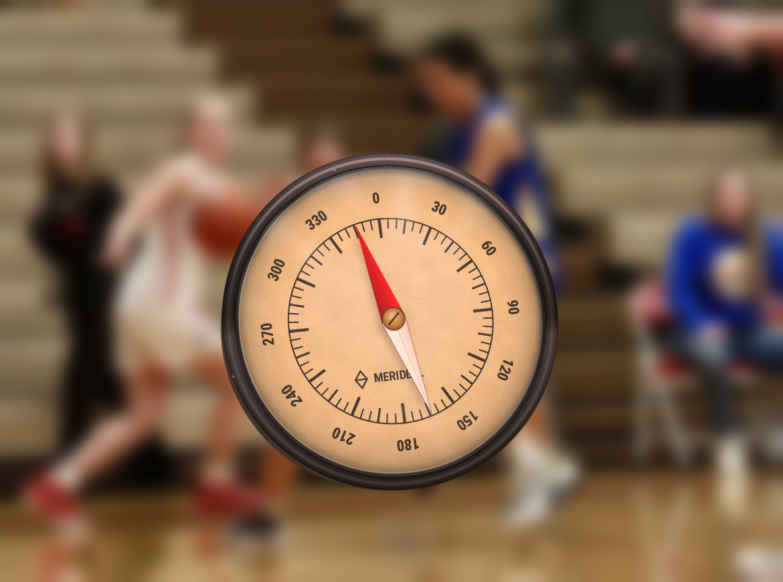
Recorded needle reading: 345
